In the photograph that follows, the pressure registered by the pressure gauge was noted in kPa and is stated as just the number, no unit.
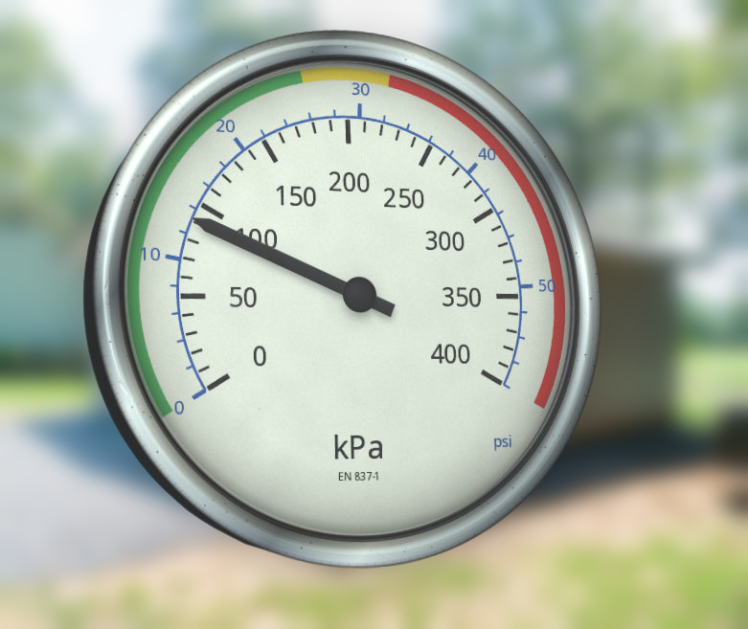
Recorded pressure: 90
